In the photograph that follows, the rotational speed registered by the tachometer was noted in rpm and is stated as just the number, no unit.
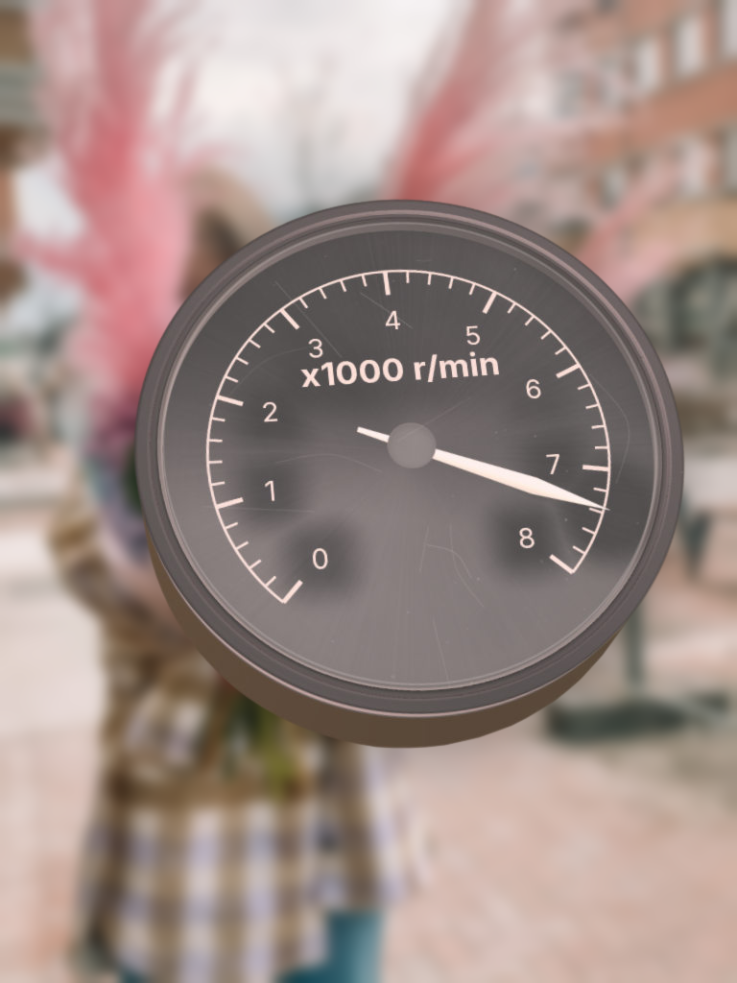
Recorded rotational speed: 7400
